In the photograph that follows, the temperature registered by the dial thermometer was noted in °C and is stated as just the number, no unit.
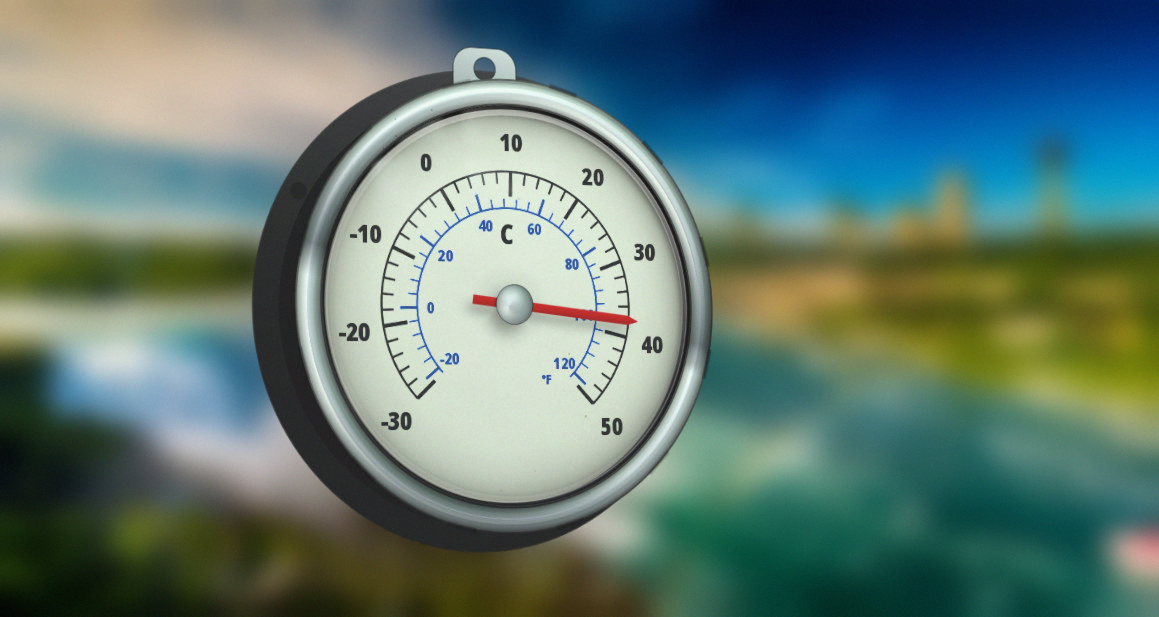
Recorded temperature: 38
